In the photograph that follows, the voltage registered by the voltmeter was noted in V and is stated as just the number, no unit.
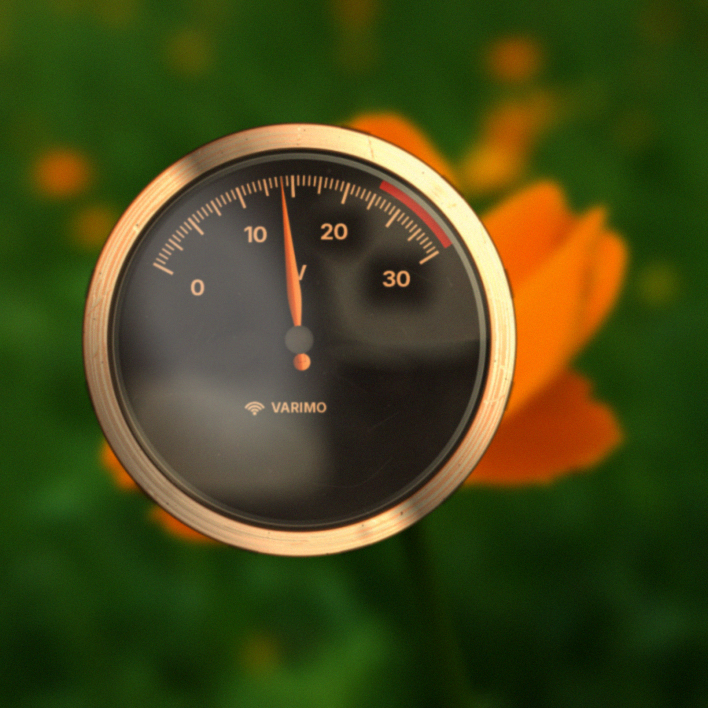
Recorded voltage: 14
